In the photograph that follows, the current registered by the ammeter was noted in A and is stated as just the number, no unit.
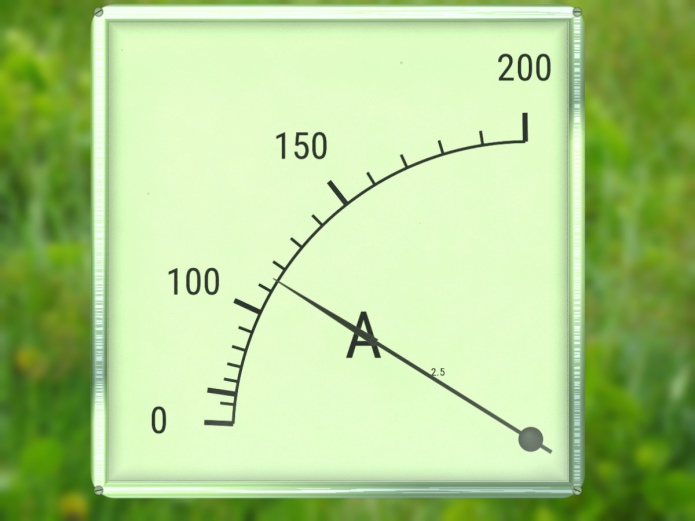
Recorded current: 115
